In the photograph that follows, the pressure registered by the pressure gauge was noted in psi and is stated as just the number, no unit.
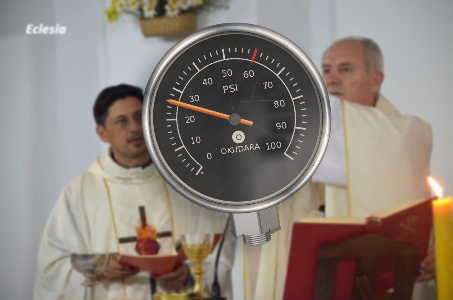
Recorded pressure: 26
